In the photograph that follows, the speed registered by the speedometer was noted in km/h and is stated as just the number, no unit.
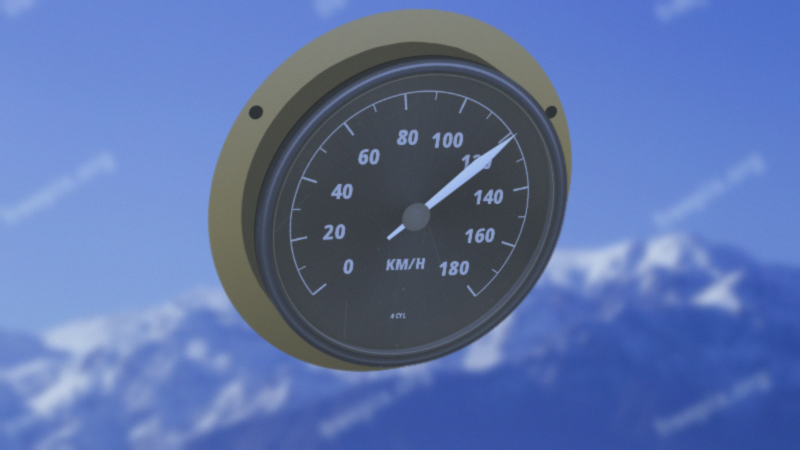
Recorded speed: 120
